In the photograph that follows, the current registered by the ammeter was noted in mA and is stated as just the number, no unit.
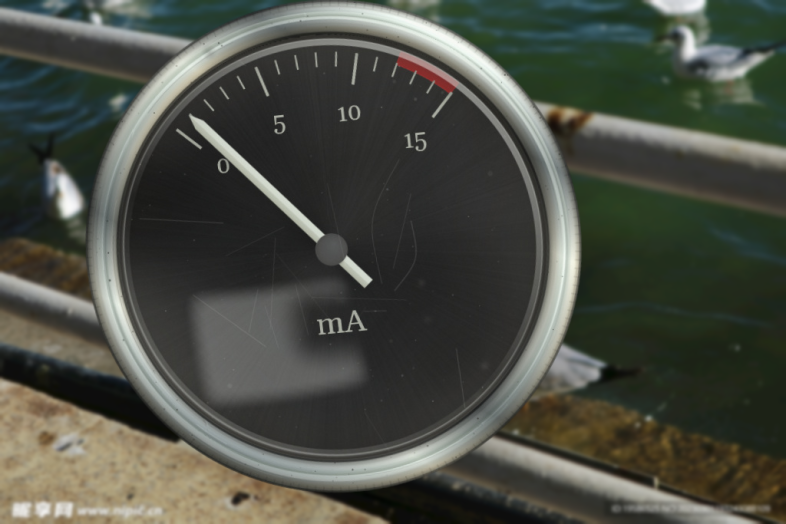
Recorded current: 1
